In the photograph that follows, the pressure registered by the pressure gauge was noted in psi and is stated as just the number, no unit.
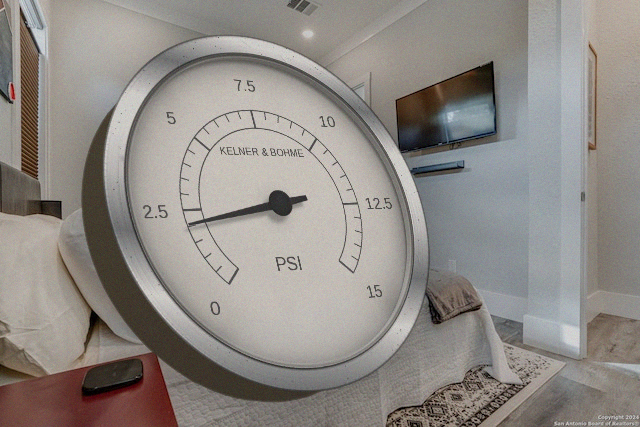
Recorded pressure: 2
